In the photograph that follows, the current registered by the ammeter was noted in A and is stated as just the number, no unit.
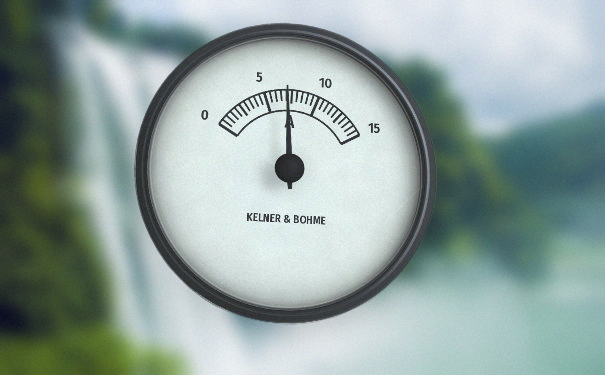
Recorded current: 7
